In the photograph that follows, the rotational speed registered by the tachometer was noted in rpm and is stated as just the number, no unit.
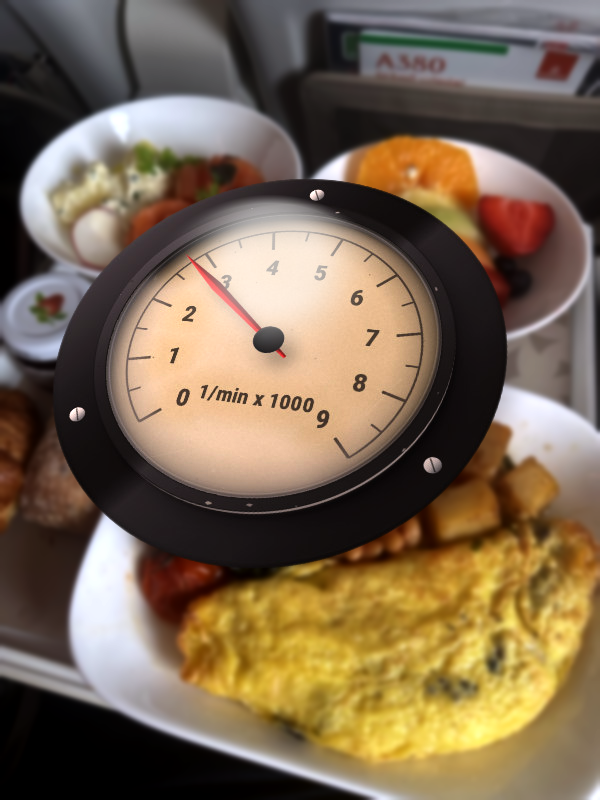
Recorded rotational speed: 2750
